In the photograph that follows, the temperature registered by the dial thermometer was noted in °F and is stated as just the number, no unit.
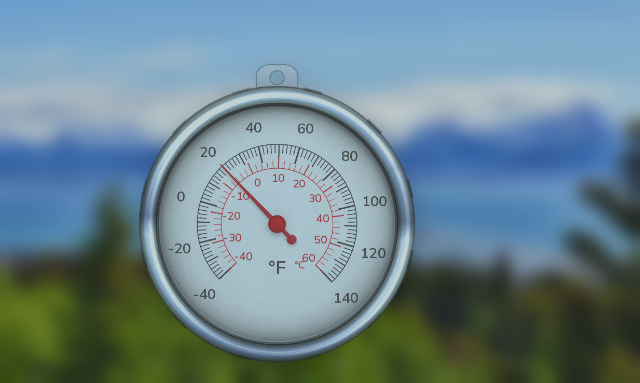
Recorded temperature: 20
